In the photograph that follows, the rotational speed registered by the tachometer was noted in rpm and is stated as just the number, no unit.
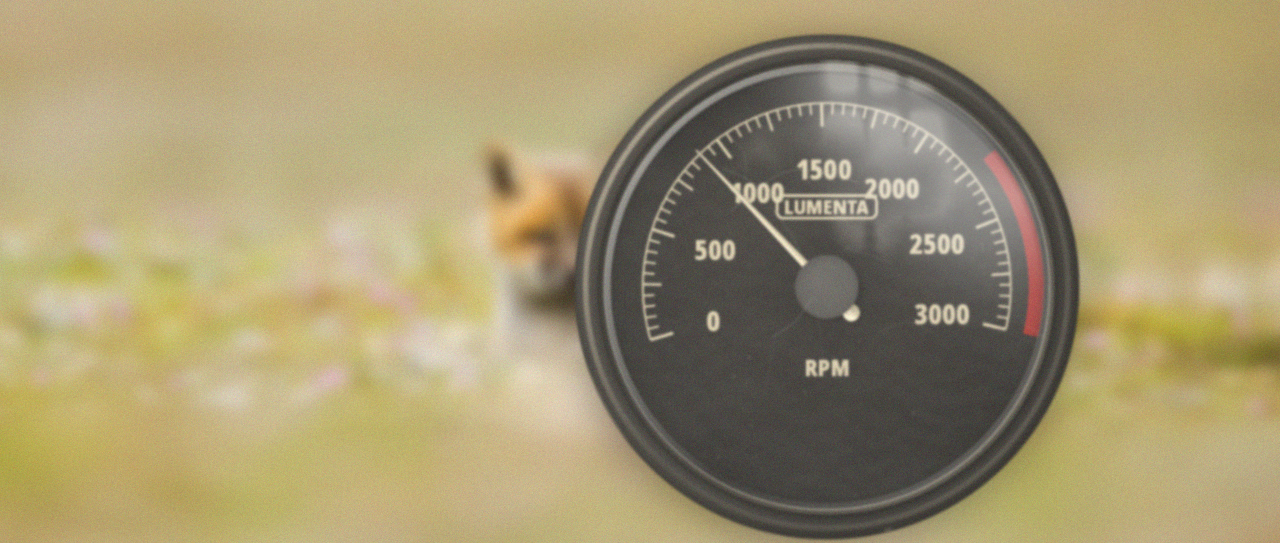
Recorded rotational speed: 900
